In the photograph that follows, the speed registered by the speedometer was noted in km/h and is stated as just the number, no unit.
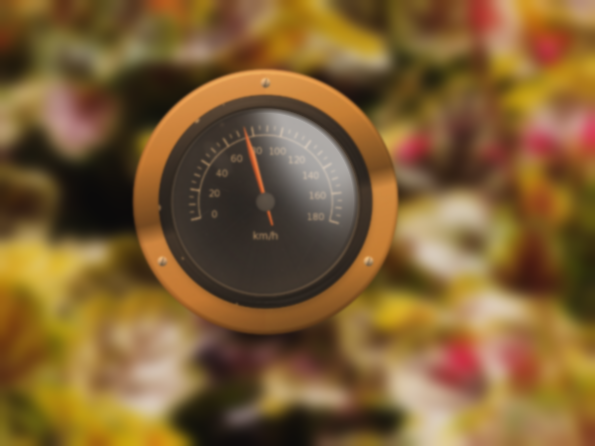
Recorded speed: 75
